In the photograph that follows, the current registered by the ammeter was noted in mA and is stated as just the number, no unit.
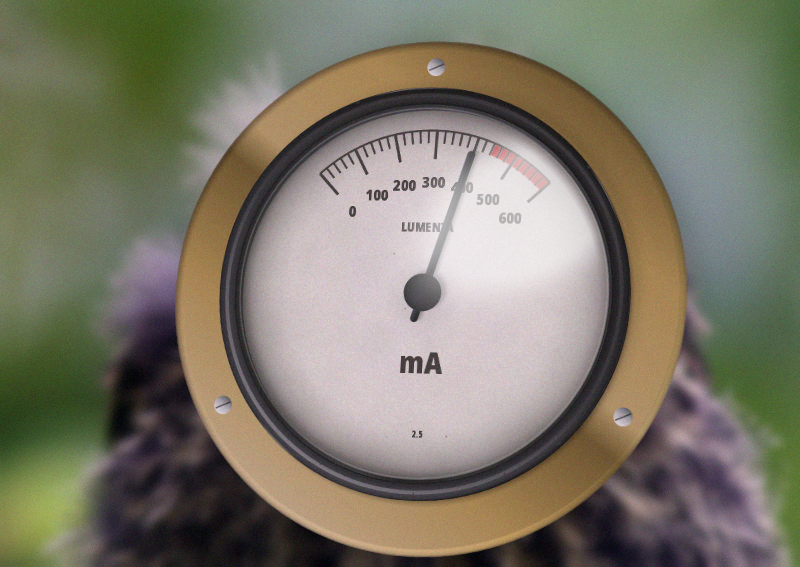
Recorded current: 400
